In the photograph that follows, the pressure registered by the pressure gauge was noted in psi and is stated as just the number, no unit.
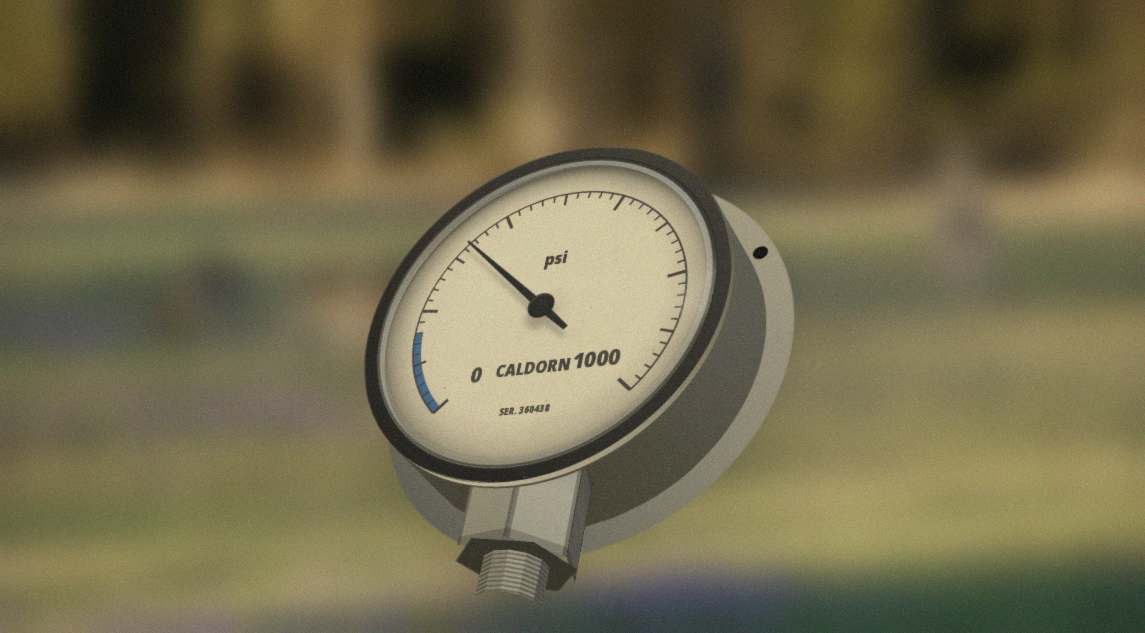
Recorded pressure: 330
